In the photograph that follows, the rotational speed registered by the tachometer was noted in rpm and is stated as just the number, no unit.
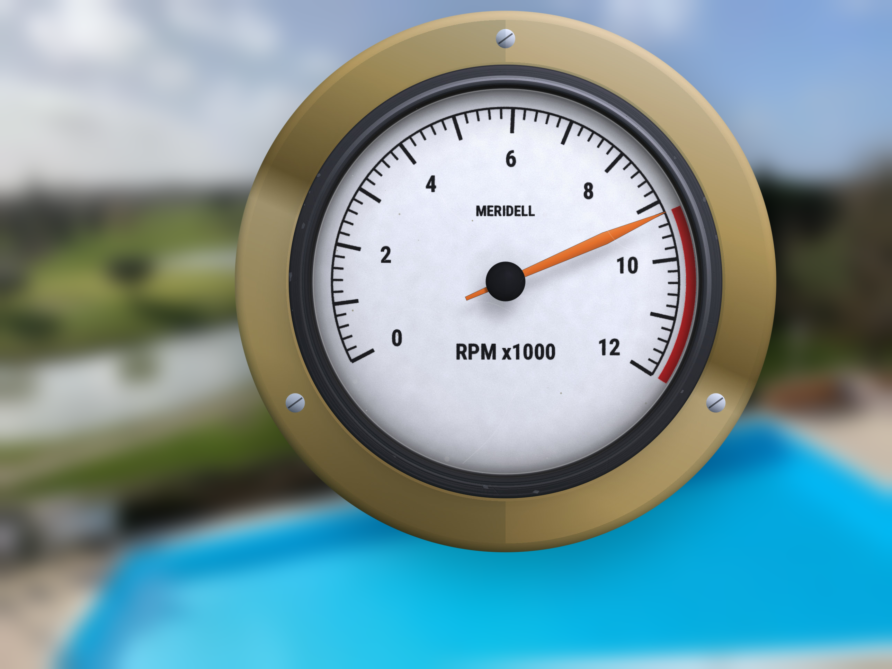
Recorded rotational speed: 9200
